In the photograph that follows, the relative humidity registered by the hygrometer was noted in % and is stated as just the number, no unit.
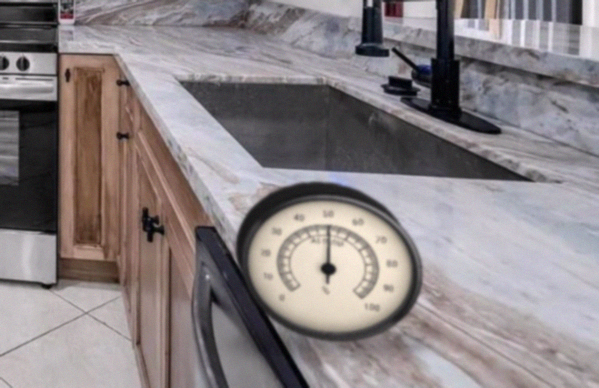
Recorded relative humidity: 50
